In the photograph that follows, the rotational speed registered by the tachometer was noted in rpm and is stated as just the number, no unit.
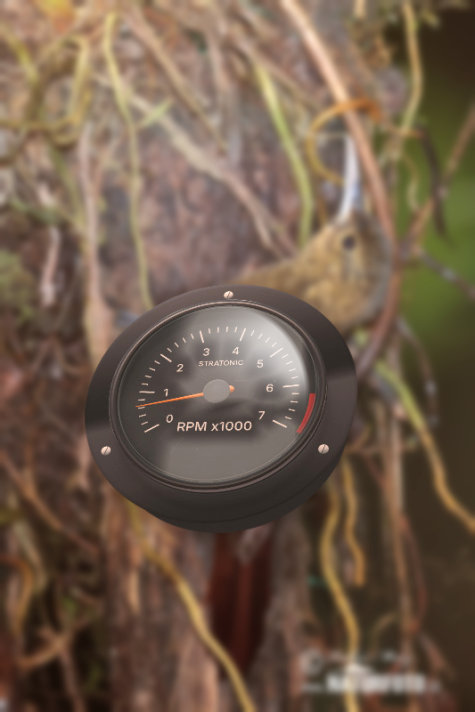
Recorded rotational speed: 600
